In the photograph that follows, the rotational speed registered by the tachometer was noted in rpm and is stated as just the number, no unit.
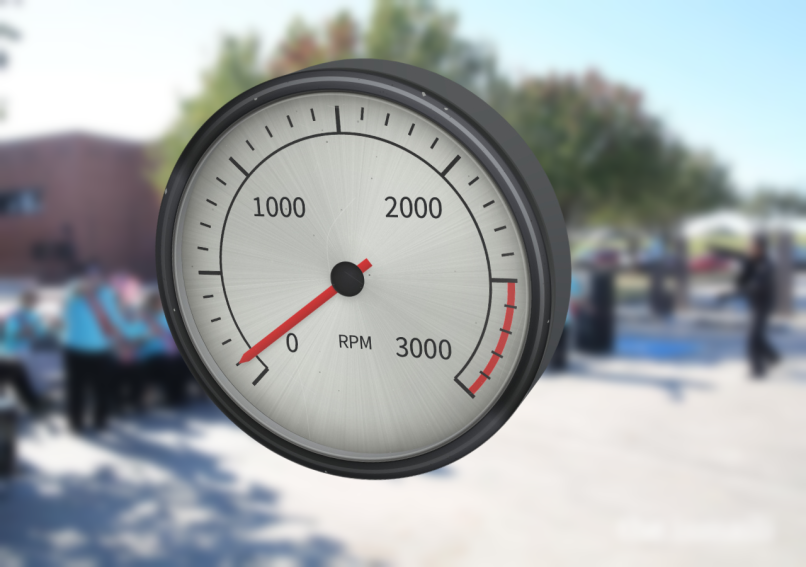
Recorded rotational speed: 100
